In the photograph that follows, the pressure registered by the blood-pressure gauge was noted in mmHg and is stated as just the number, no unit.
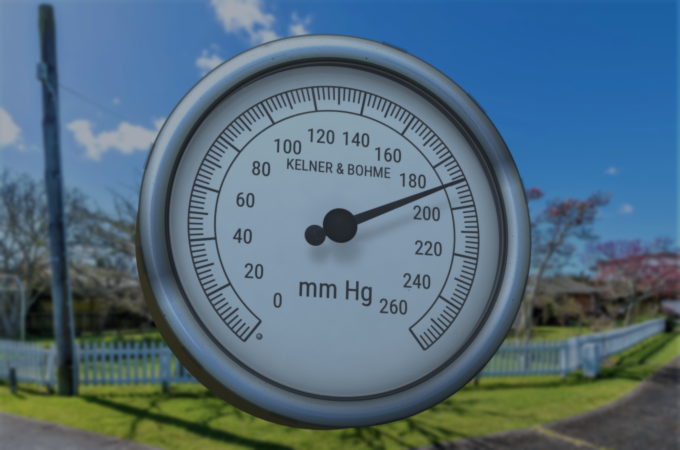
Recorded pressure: 190
